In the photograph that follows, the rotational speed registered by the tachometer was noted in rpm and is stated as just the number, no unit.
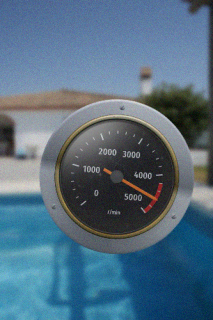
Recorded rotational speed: 4600
